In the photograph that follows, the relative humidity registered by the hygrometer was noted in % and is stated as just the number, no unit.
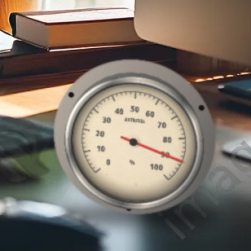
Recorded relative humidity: 90
